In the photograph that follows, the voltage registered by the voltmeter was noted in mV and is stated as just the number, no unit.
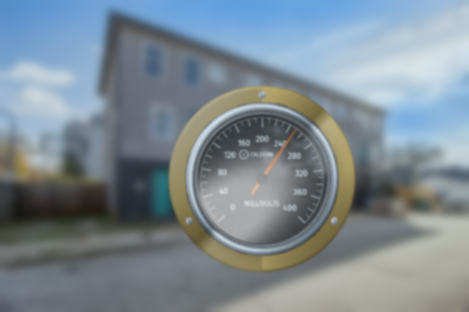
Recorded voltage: 250
